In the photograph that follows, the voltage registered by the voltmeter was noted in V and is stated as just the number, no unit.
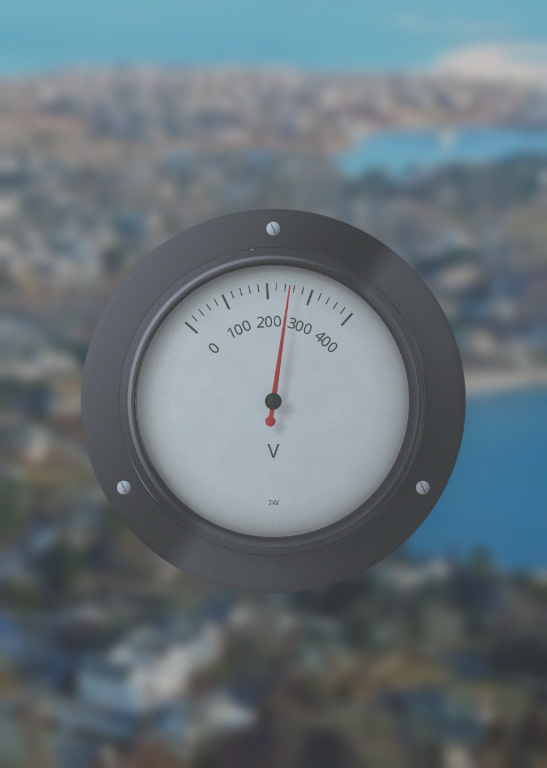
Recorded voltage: 250
